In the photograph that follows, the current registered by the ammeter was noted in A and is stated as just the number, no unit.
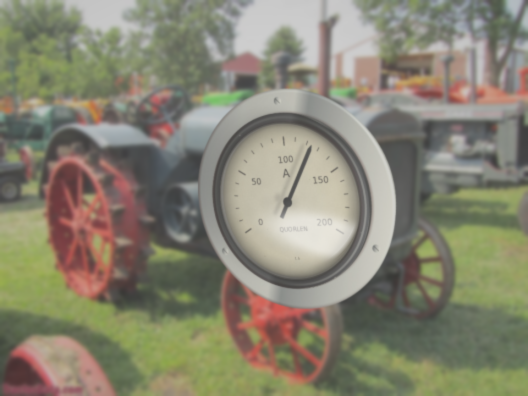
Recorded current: 125
